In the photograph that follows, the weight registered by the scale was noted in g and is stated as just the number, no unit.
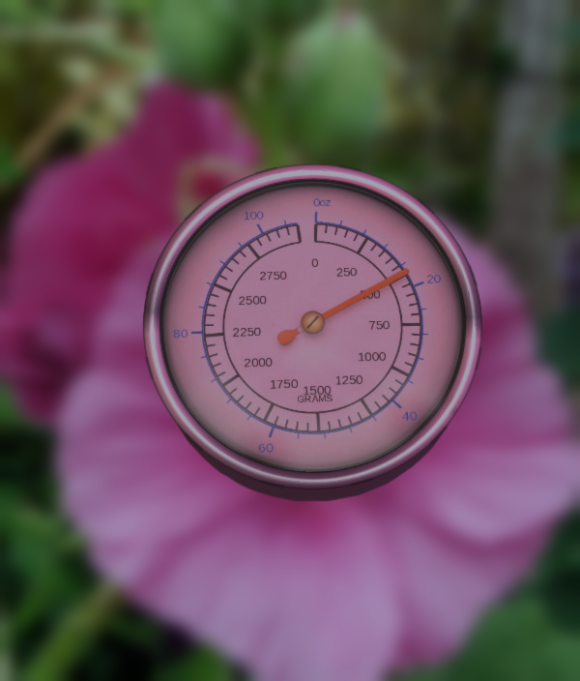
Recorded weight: 500
